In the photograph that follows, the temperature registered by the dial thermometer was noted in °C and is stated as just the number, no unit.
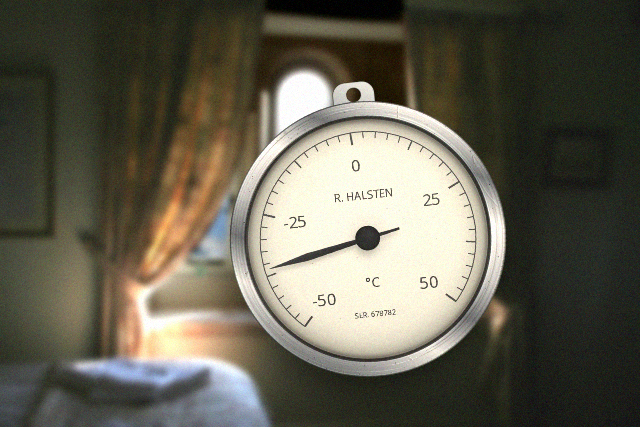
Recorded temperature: -36.25
